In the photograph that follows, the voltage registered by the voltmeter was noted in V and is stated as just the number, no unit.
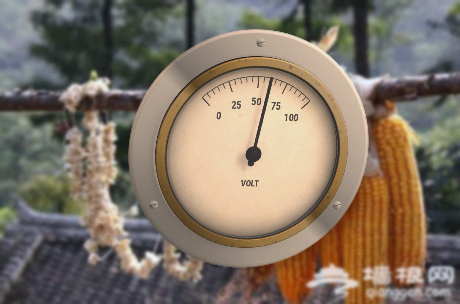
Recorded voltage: 60
